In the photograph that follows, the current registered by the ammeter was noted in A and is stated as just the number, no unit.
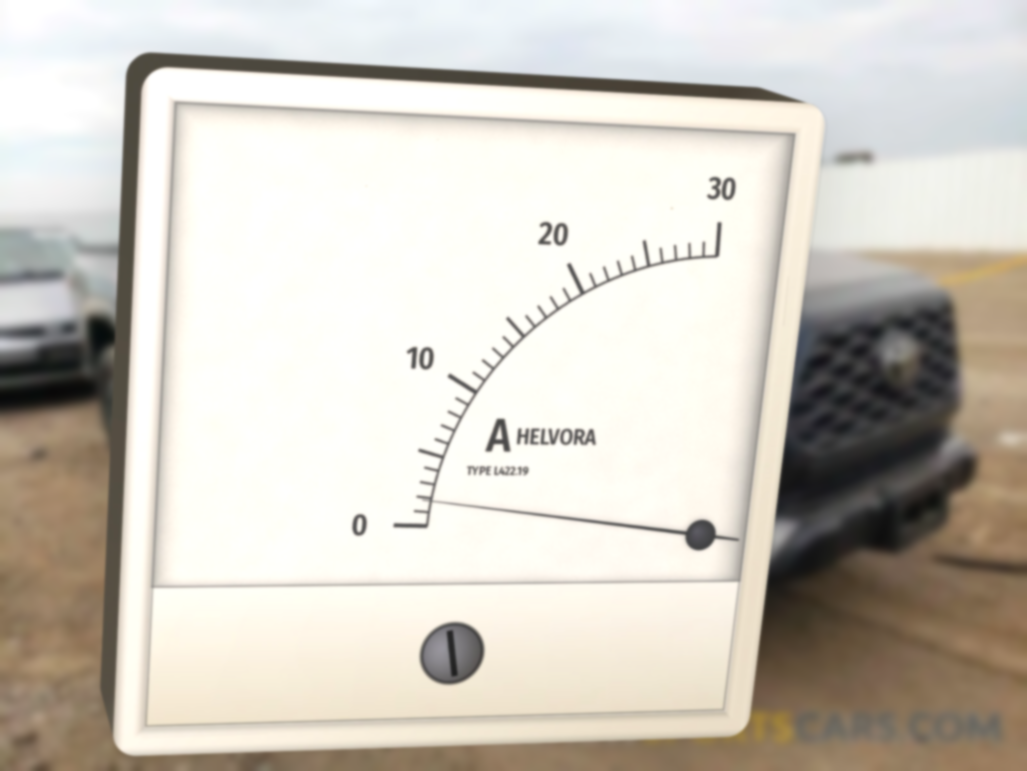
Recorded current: 2
